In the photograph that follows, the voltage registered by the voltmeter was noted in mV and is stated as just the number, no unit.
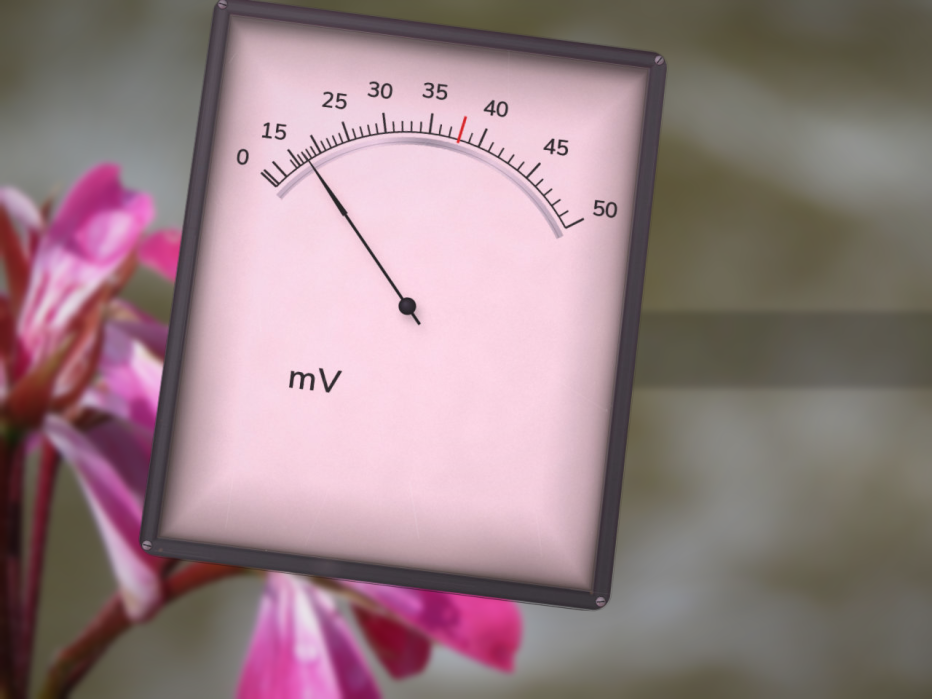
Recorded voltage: 17
